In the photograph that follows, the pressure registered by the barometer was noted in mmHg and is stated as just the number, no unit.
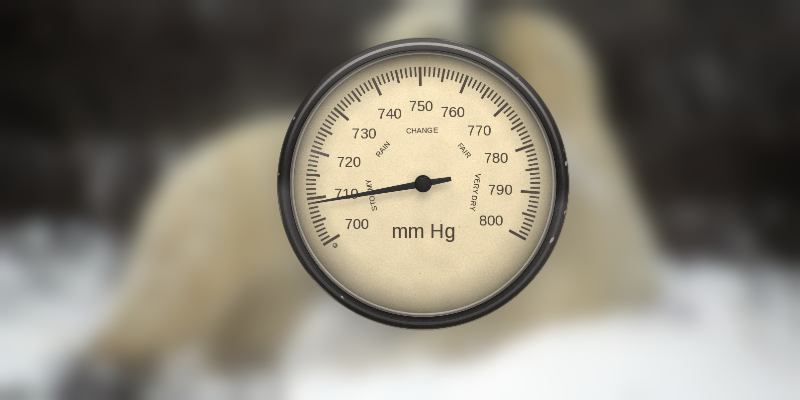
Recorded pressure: 709
